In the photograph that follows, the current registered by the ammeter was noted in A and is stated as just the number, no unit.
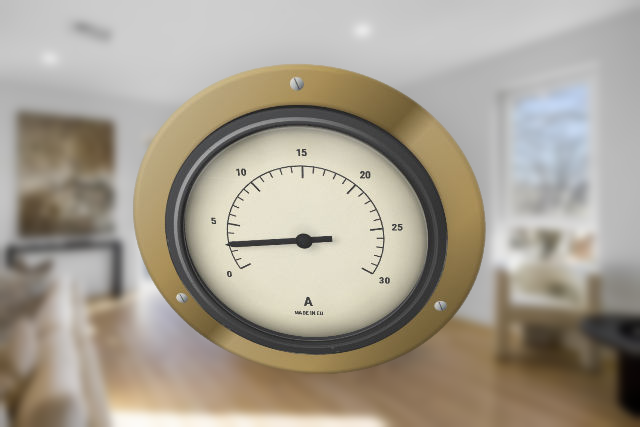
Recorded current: 3
